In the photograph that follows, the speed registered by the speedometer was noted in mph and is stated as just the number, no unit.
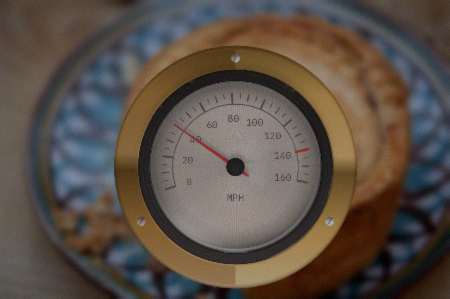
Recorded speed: 40
